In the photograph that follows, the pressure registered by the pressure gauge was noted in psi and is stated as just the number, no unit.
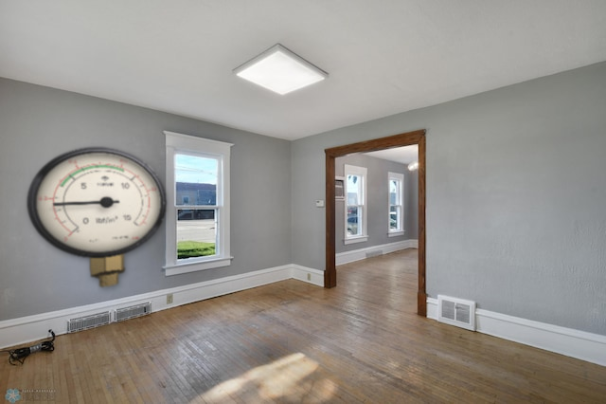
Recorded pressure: 2.5
